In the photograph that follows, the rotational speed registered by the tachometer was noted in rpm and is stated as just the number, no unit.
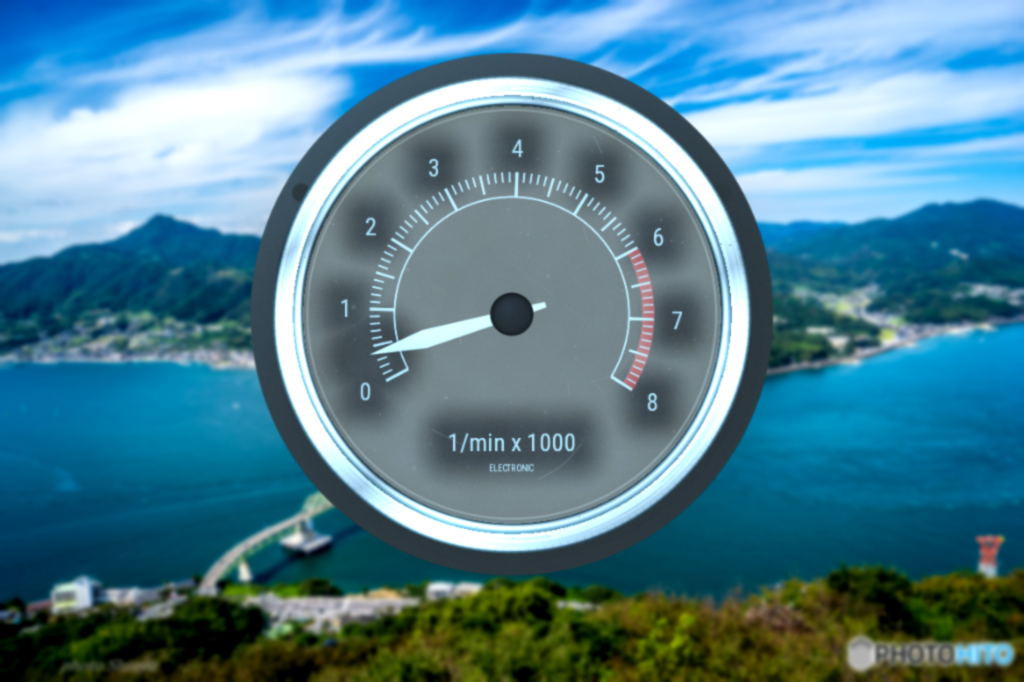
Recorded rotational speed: 400
